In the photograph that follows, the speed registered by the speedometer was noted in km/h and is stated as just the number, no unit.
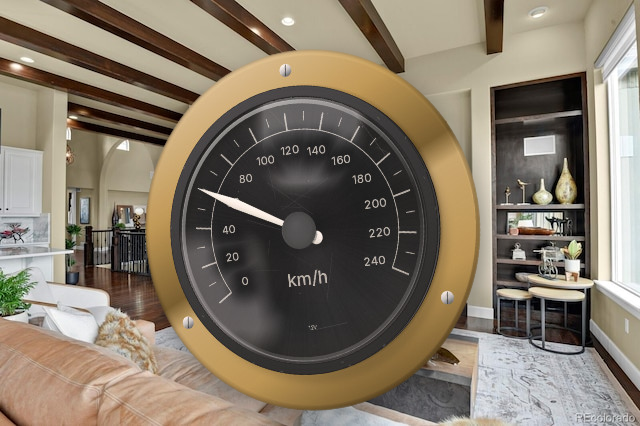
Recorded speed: 60
